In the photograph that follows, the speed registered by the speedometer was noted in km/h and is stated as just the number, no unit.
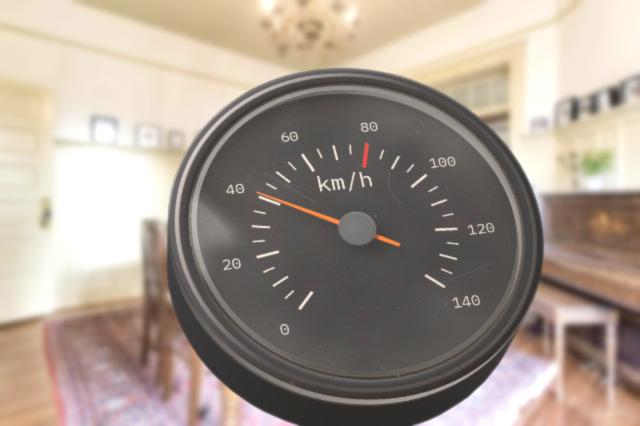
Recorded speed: 40
